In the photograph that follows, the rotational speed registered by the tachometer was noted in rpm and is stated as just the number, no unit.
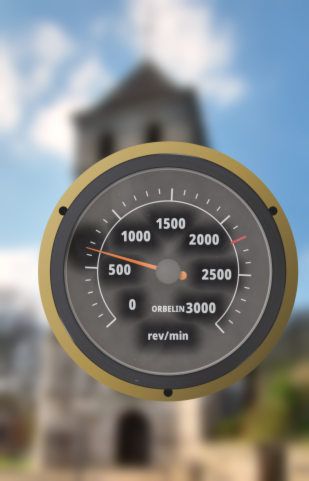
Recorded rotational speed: 650
